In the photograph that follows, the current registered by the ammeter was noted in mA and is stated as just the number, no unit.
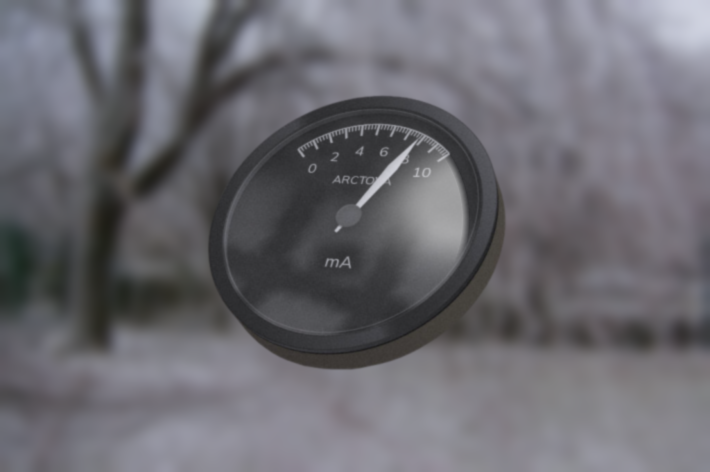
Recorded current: 8
